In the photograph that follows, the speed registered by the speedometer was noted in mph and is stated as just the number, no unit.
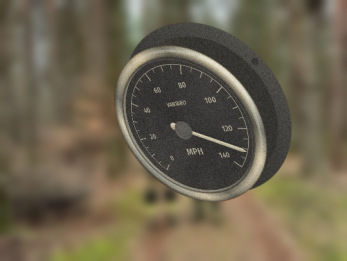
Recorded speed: 130
